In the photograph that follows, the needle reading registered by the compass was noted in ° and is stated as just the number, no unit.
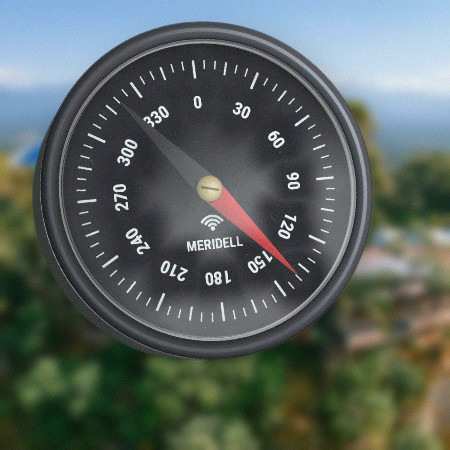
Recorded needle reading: 140
